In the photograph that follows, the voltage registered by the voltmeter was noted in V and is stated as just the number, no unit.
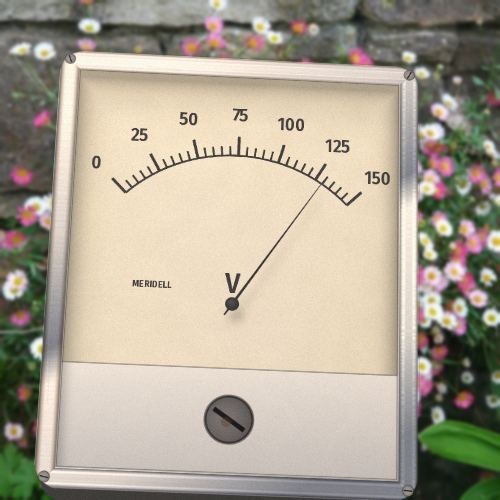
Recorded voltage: 130
